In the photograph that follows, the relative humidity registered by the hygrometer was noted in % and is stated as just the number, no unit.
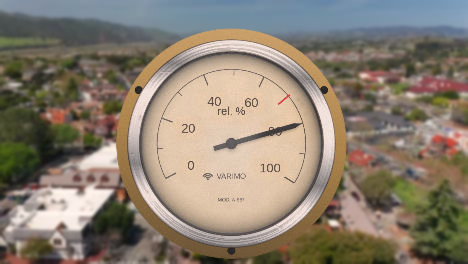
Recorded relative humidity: 80
